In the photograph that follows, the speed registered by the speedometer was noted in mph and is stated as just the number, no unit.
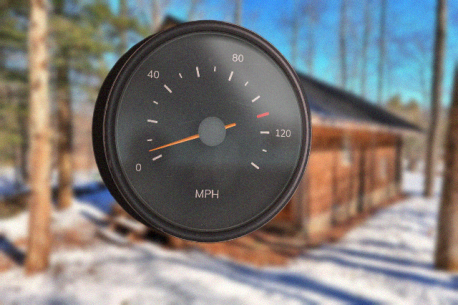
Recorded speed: 5
